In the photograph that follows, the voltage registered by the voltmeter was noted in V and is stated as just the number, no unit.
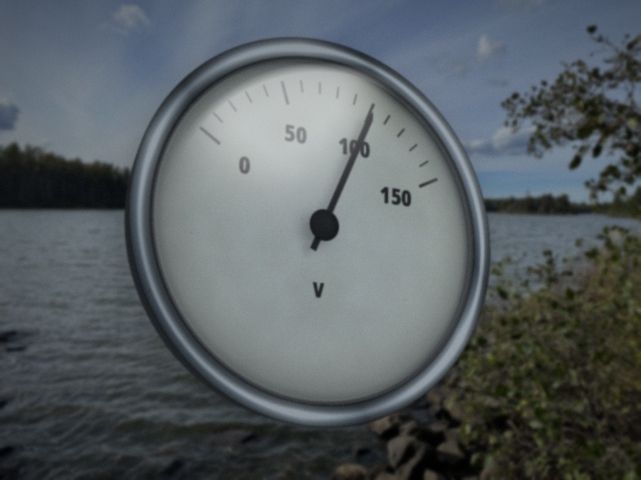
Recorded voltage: 100
